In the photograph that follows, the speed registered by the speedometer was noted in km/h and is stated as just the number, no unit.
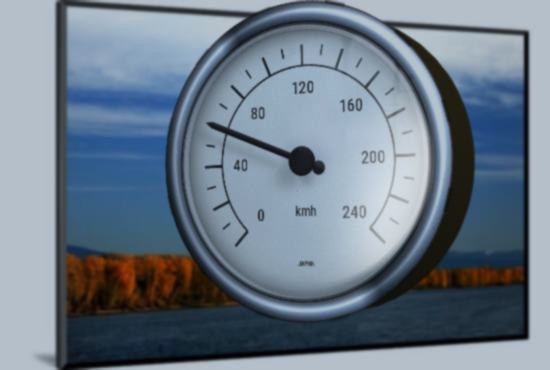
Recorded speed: 60
